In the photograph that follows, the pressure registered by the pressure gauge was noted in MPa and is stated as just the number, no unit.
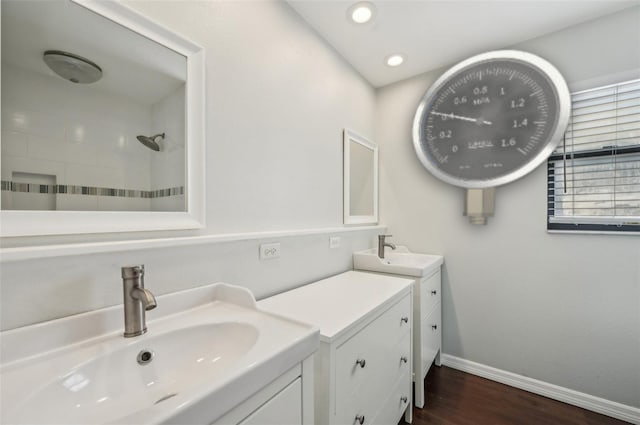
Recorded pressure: 0.4
